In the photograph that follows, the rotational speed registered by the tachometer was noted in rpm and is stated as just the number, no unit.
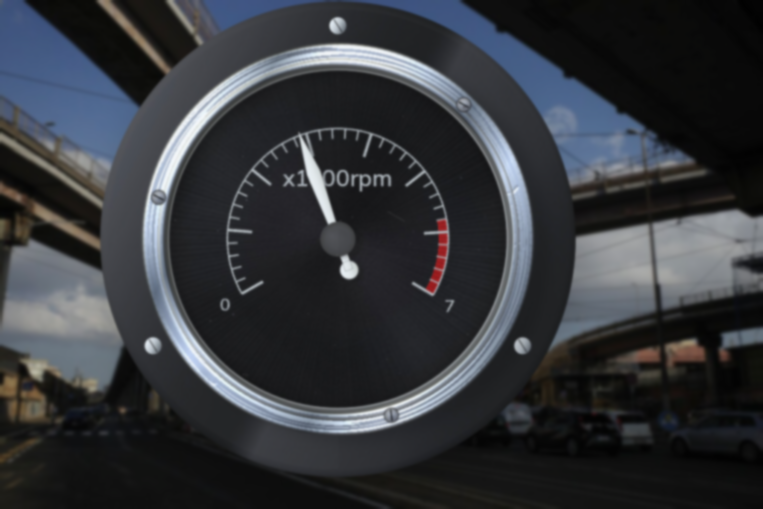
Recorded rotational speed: 2900
